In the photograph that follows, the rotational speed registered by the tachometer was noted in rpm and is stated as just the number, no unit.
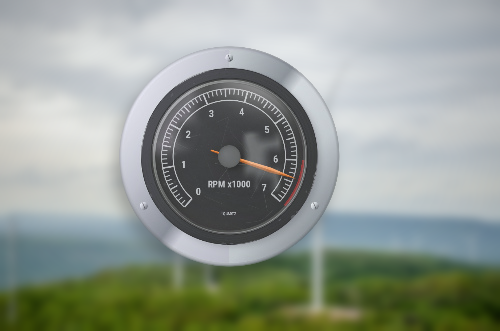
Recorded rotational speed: 6400
